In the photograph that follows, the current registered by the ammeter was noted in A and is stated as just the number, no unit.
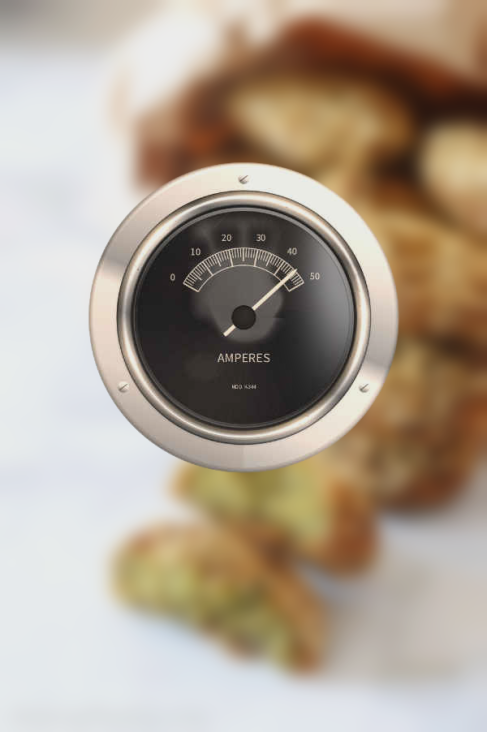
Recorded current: 45
